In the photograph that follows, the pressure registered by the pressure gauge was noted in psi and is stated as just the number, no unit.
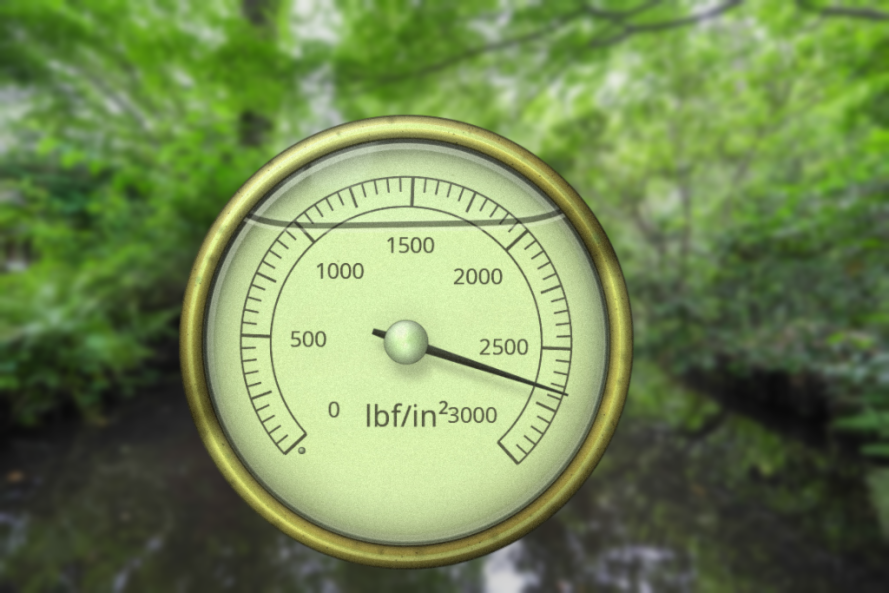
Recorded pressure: 2675
